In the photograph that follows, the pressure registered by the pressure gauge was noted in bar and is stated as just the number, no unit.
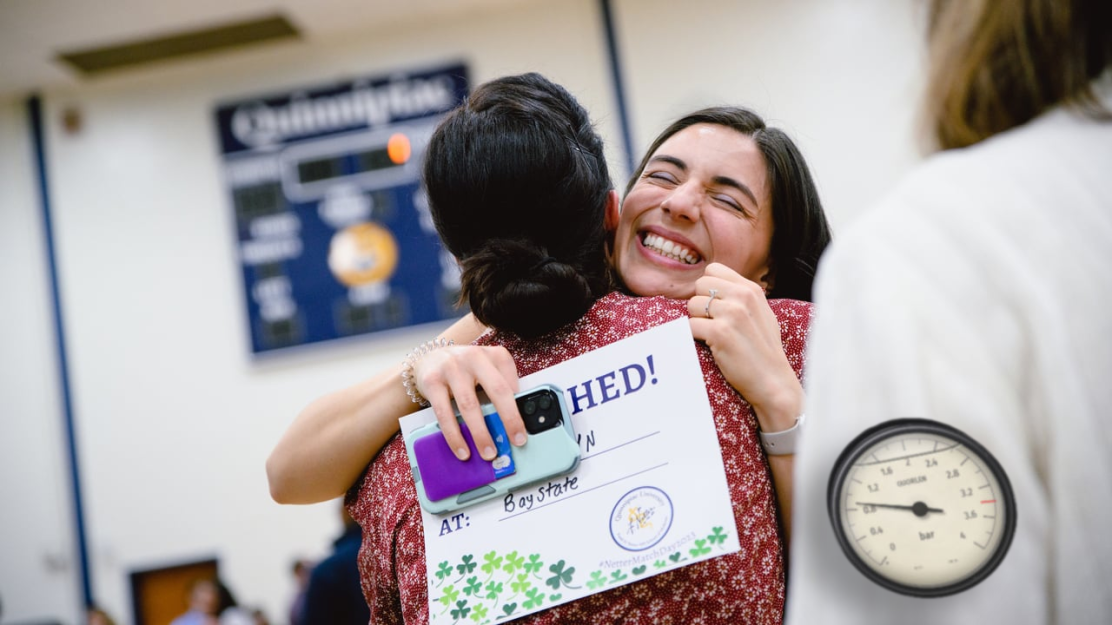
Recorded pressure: 0.9
